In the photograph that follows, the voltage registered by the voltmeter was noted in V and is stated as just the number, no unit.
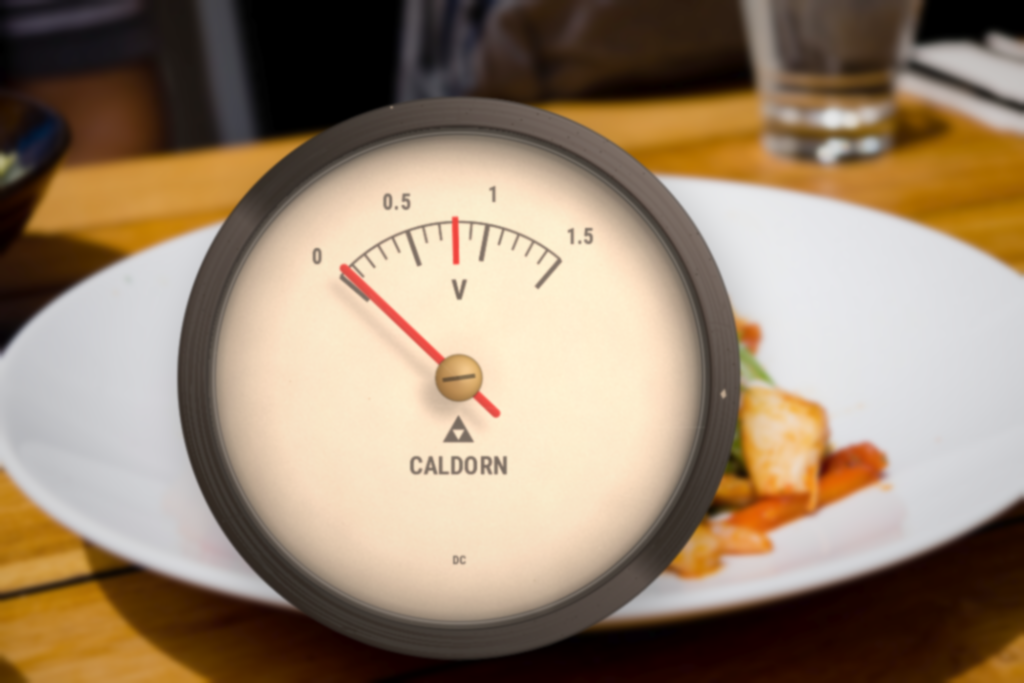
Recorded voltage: 0.05
